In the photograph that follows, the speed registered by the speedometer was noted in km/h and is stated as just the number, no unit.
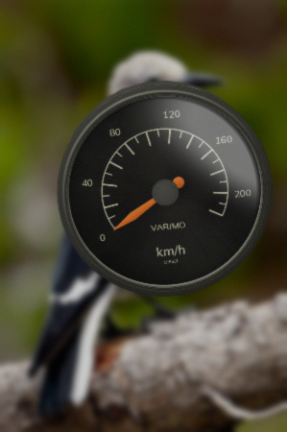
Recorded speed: 0
